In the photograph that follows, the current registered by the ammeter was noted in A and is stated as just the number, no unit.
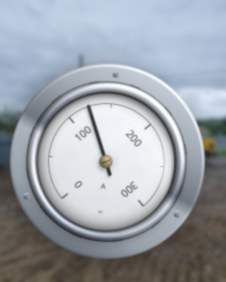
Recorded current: 125
